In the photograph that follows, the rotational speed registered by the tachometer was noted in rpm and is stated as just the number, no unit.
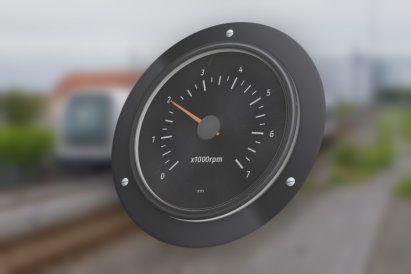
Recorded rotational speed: 2000
